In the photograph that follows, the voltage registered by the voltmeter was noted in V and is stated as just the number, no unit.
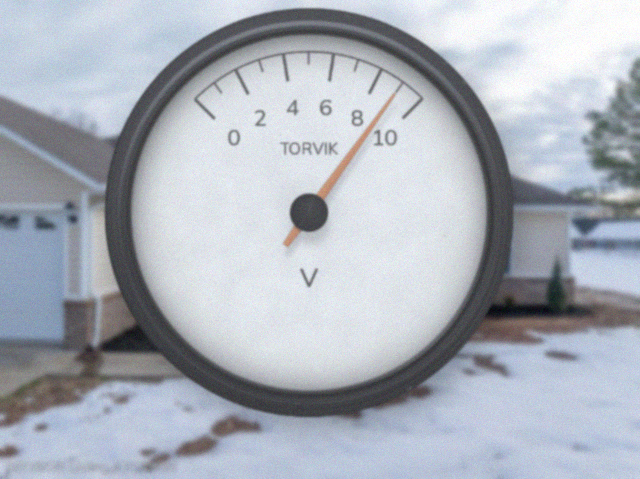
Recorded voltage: 9
